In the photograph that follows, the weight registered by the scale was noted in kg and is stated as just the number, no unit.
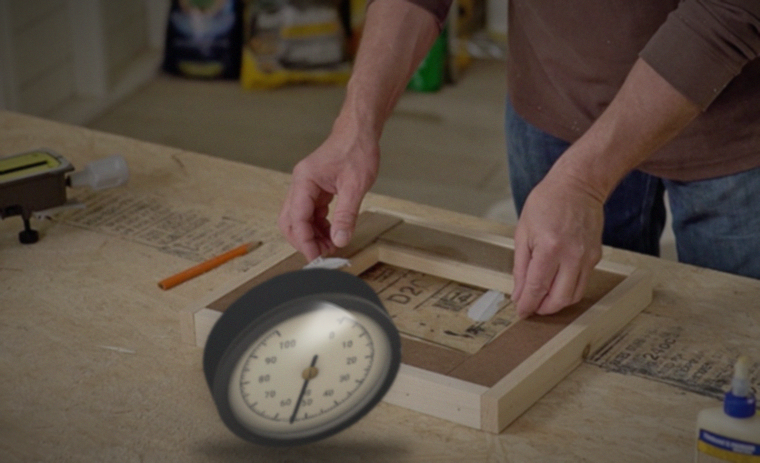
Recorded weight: 55
